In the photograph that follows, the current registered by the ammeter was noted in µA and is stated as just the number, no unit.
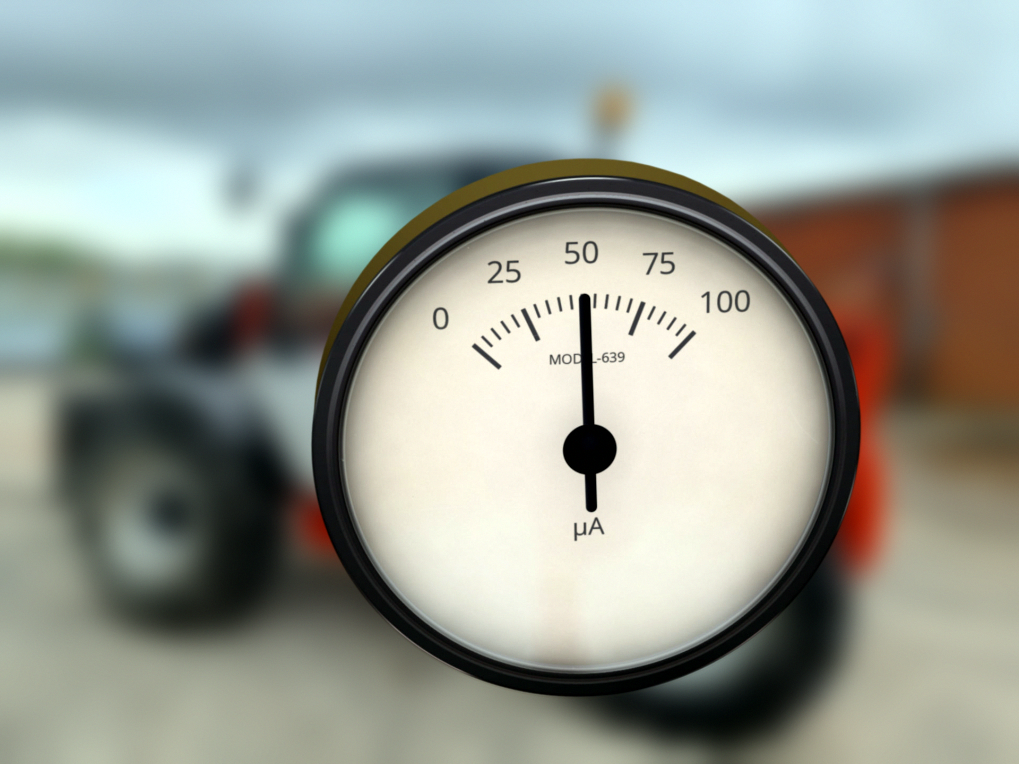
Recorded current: 50
